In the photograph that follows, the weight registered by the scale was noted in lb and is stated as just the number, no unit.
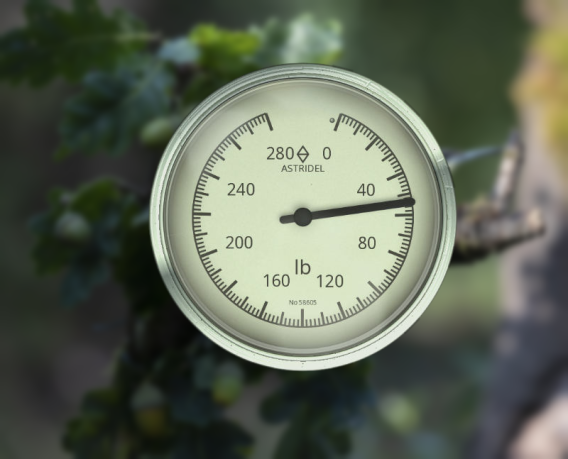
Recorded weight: 54
